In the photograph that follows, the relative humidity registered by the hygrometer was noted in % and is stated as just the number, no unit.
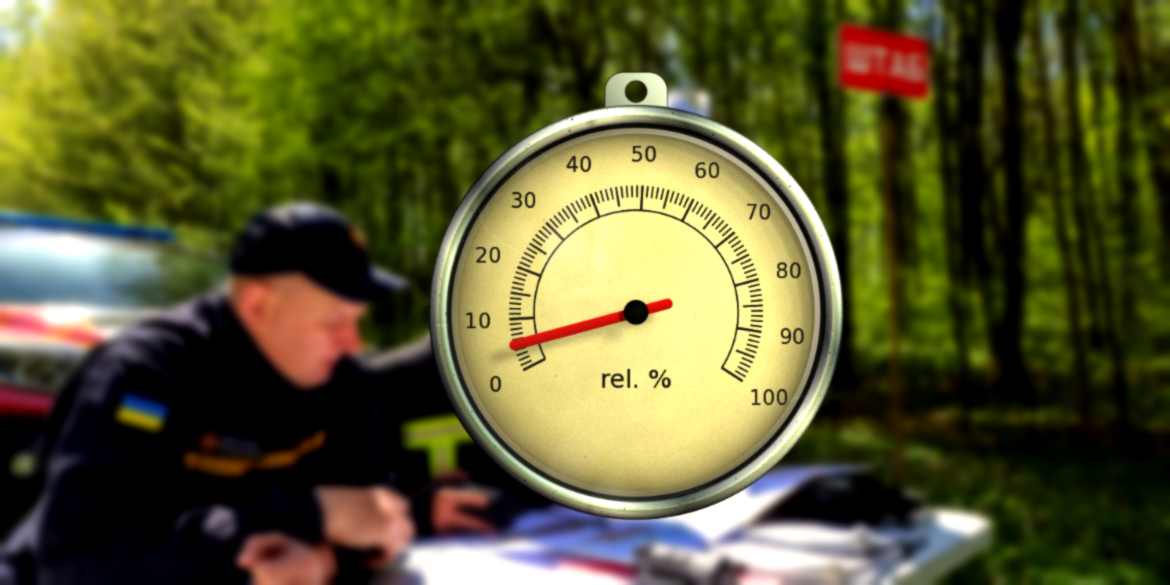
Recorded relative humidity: 5
